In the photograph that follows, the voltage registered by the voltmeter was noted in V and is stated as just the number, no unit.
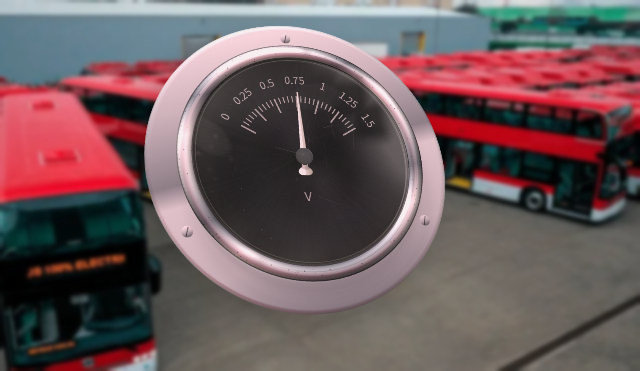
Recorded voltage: 0.75
